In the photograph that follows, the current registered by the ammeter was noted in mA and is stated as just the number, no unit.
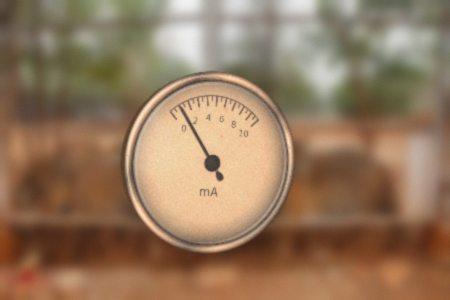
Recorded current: 1
